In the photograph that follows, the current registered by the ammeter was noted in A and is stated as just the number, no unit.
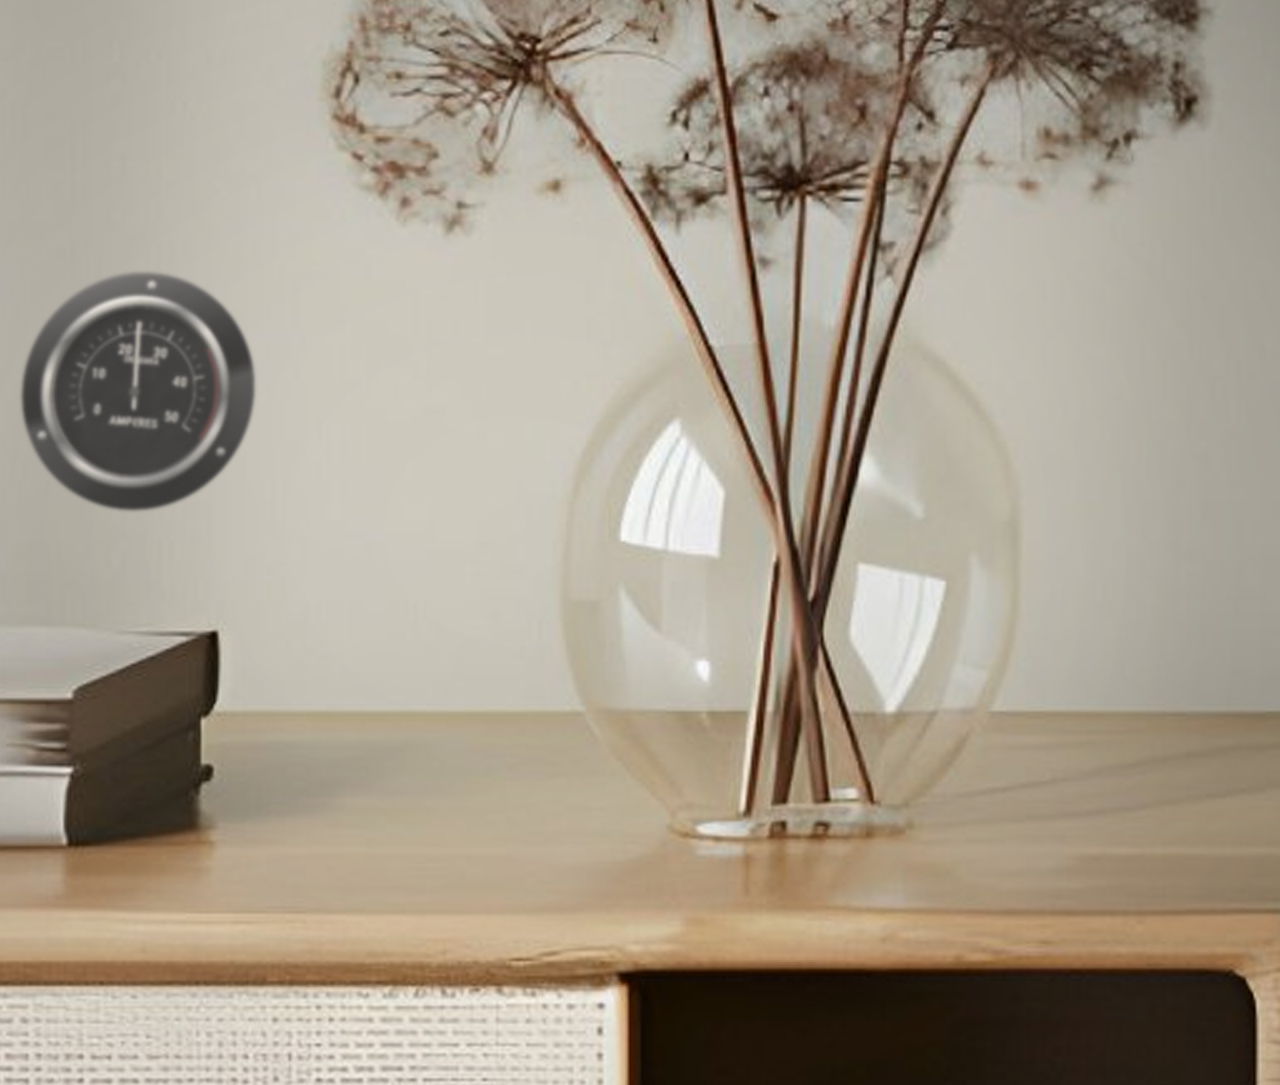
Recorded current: 24
